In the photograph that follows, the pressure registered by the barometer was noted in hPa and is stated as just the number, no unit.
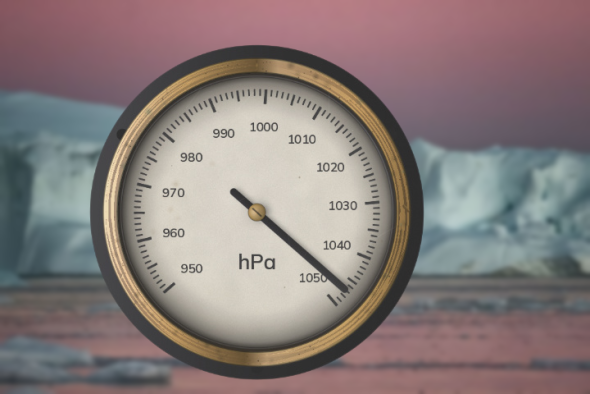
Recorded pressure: 1047
